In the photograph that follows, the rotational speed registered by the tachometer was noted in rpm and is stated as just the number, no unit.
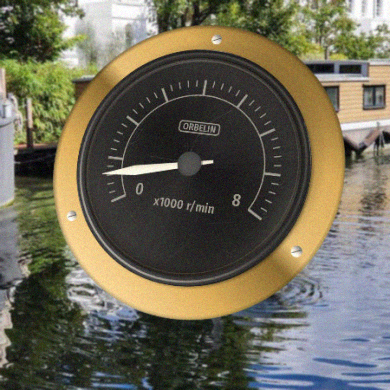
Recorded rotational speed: 600
